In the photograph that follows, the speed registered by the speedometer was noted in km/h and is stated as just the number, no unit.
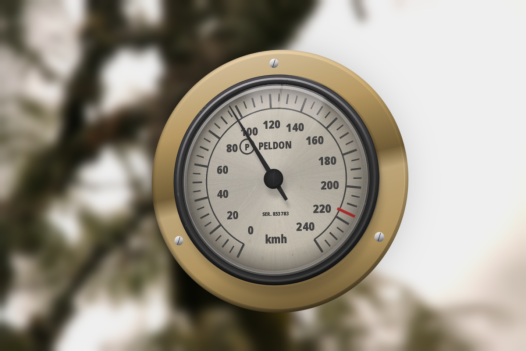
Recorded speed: 97.5
